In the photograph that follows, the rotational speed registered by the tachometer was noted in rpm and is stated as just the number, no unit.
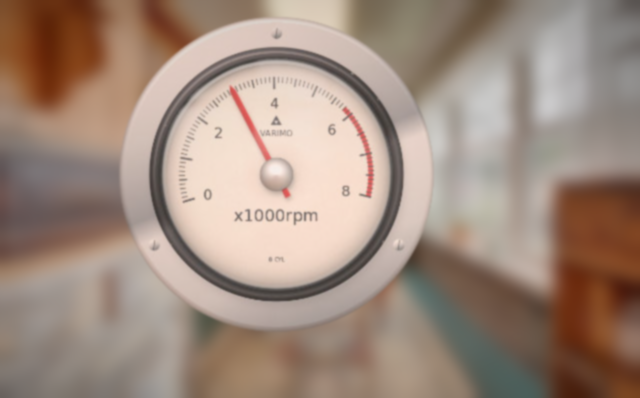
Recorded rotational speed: 3000
